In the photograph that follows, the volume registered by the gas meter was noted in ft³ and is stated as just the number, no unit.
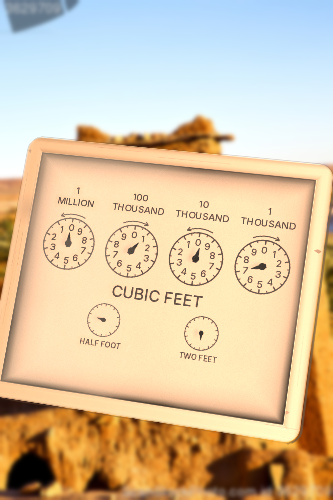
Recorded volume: 9700
